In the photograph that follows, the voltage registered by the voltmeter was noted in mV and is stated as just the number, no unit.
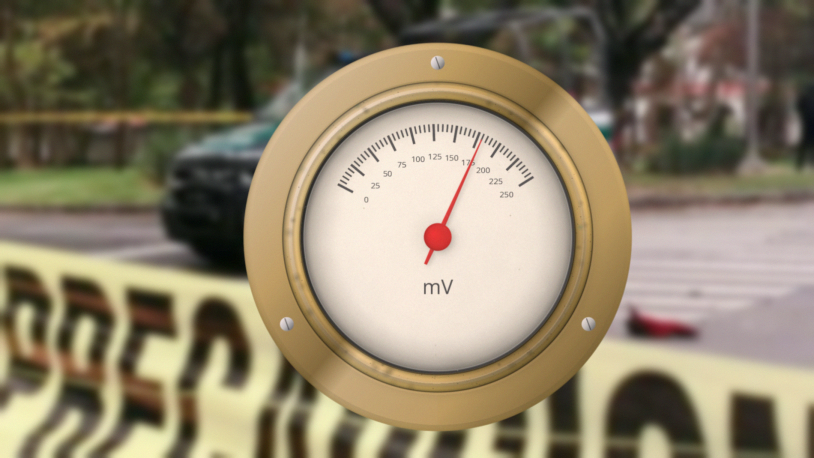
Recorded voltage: 180
